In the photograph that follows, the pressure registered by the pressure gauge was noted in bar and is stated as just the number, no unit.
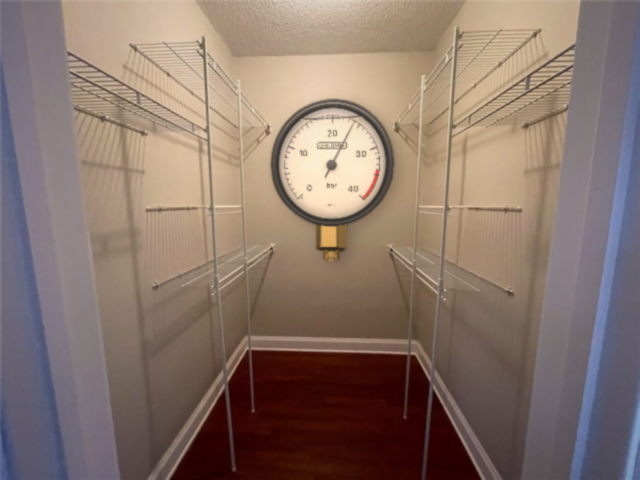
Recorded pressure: 24
